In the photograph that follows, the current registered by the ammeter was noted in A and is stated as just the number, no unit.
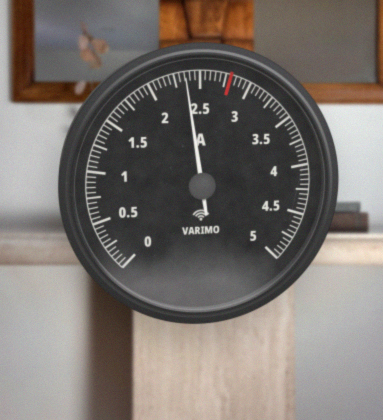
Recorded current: 2.35
